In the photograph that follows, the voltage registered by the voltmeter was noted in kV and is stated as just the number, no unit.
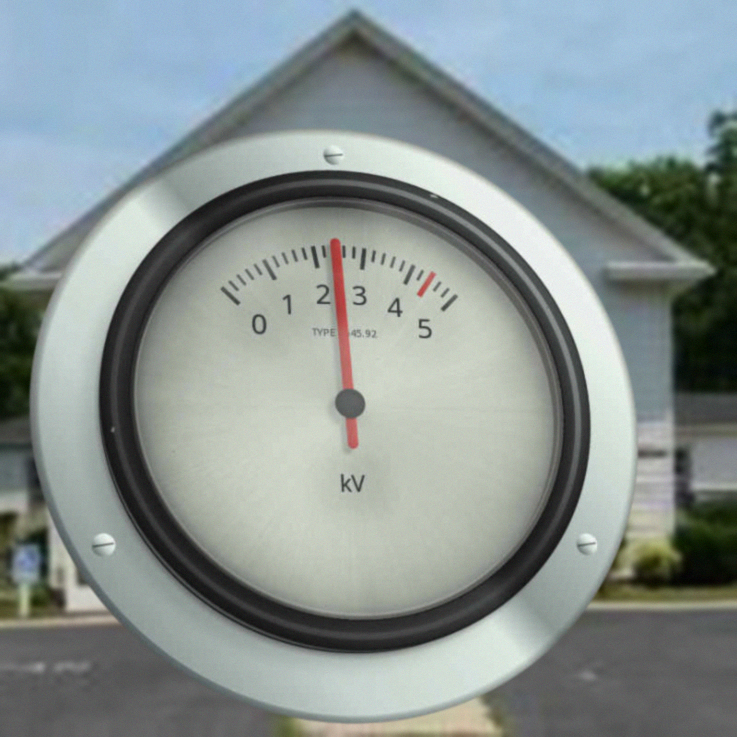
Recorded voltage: 2.4
